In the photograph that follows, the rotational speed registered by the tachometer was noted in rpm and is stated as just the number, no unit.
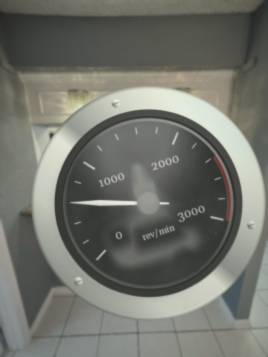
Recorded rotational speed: 600
